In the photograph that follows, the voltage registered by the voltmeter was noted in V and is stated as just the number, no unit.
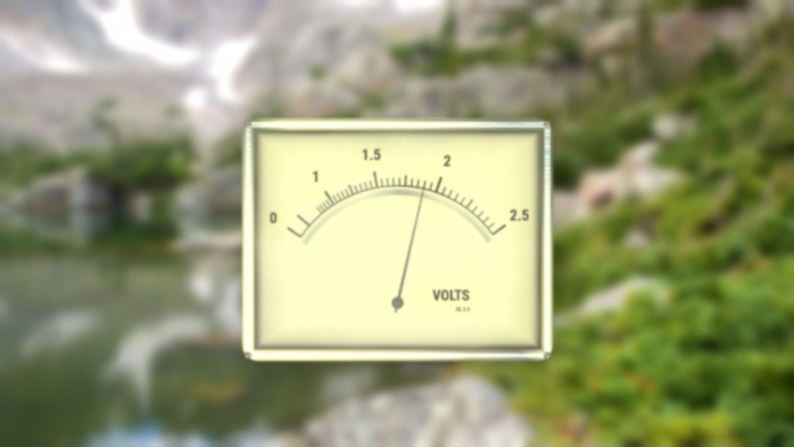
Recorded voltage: 1.9
